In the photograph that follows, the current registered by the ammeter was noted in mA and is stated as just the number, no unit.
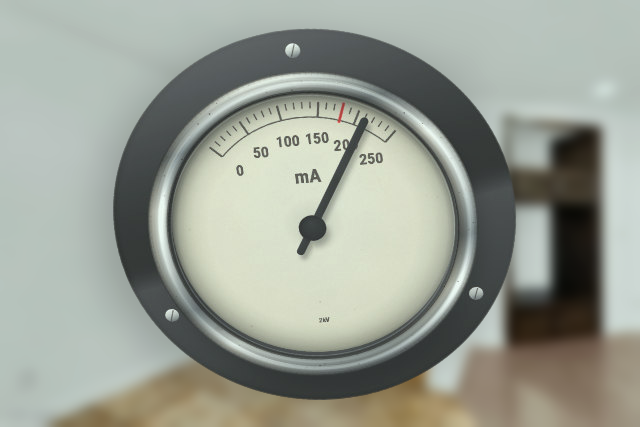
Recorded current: 210
